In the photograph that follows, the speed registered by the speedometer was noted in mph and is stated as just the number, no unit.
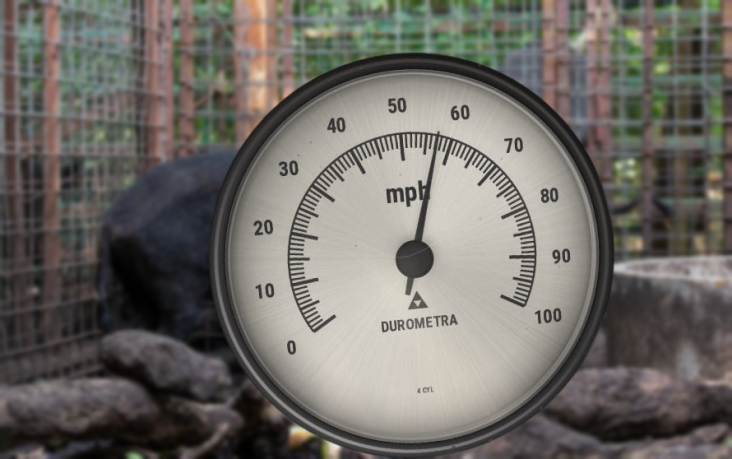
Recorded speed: 57
